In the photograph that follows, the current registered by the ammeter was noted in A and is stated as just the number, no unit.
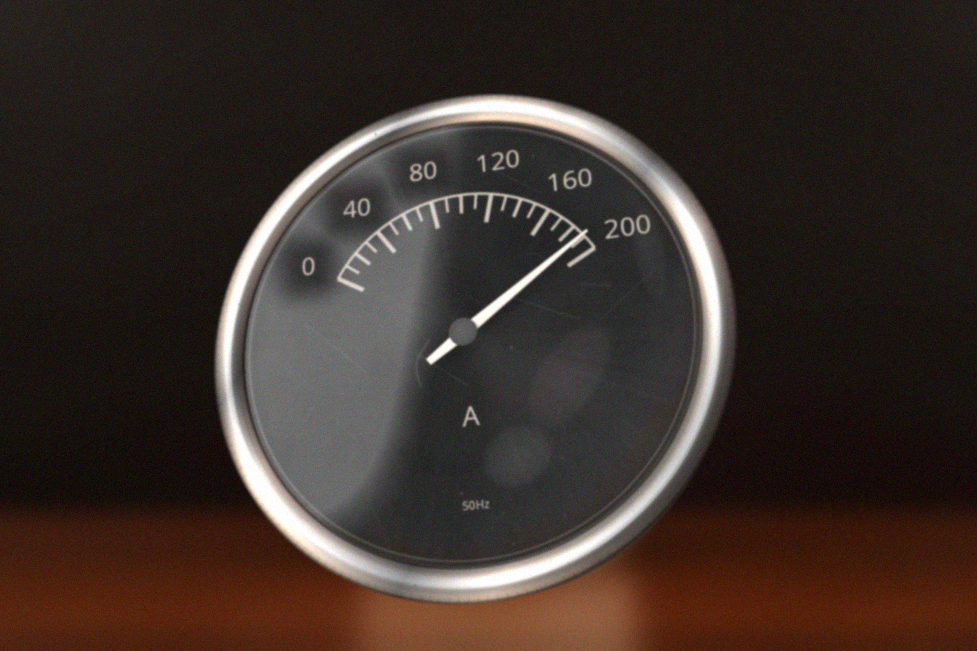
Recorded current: 190
